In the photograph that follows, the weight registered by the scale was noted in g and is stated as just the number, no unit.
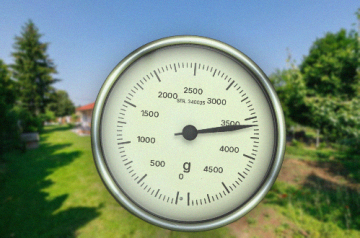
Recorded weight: 3600
